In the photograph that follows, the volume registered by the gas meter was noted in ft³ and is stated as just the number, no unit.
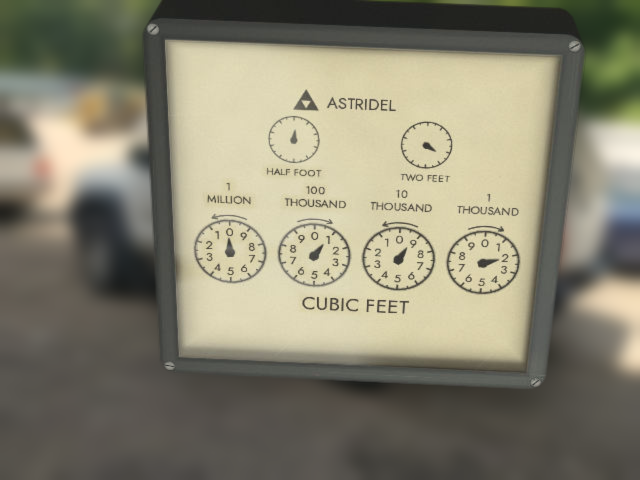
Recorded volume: 9200
